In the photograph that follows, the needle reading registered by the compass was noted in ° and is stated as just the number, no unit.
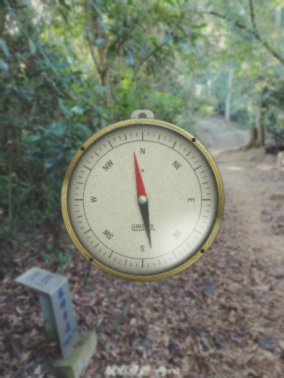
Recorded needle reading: 350
